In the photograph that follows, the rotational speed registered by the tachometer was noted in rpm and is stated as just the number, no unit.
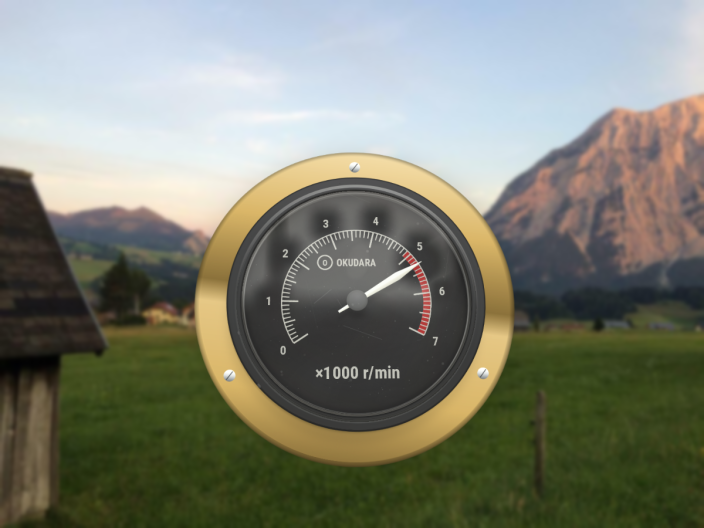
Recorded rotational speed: 5300
